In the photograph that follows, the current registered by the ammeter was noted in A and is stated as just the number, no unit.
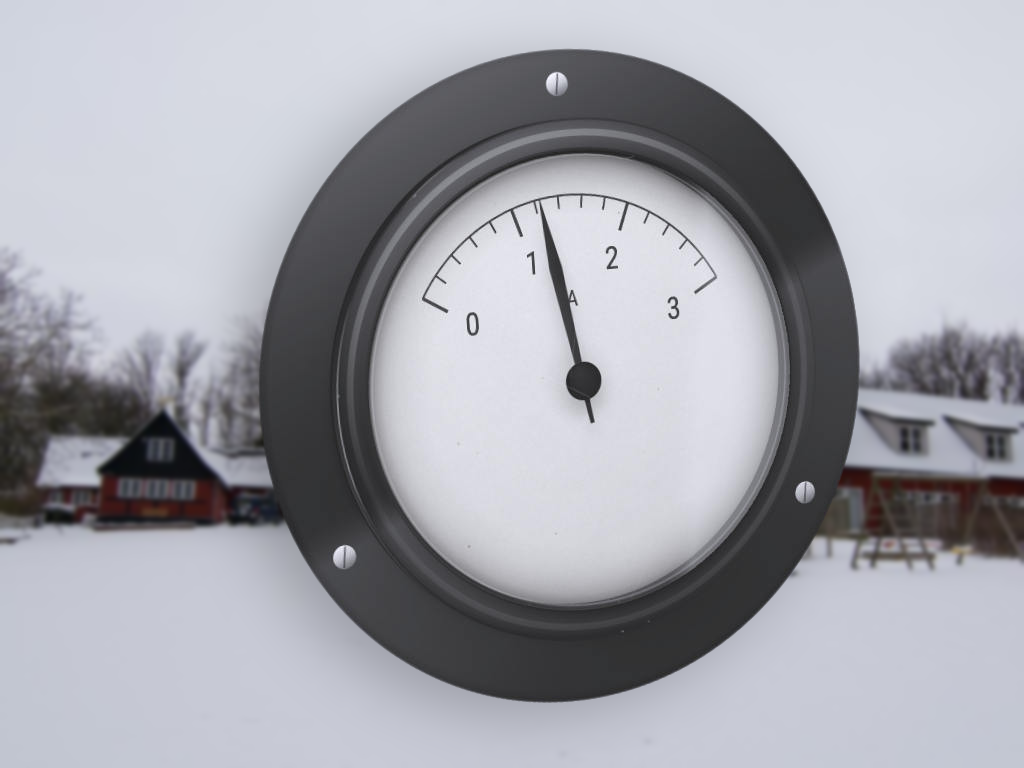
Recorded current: 1.2
